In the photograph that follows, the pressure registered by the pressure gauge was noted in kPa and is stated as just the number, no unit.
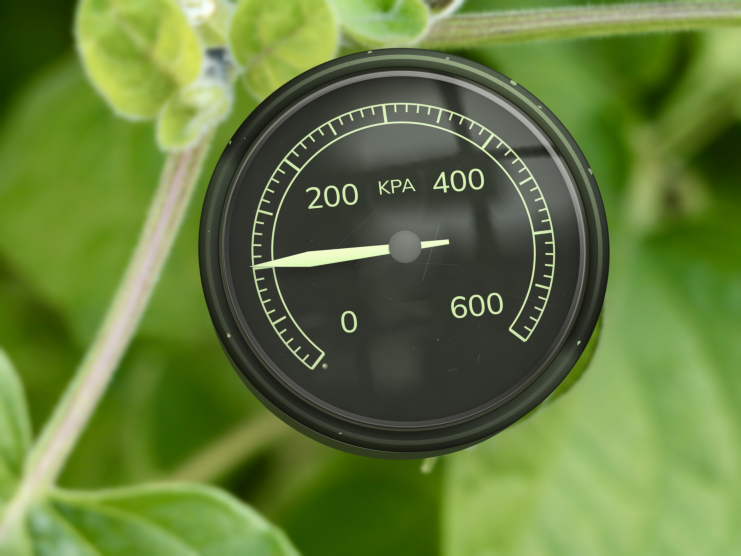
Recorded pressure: 100
